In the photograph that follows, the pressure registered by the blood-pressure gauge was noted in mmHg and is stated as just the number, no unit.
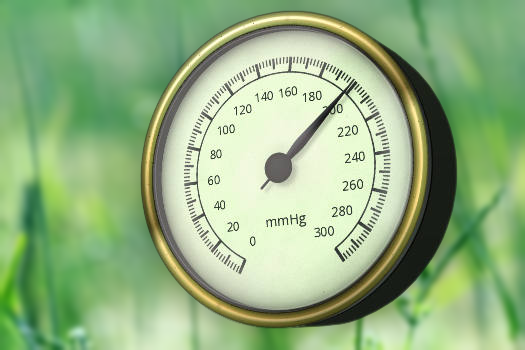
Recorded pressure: 200
